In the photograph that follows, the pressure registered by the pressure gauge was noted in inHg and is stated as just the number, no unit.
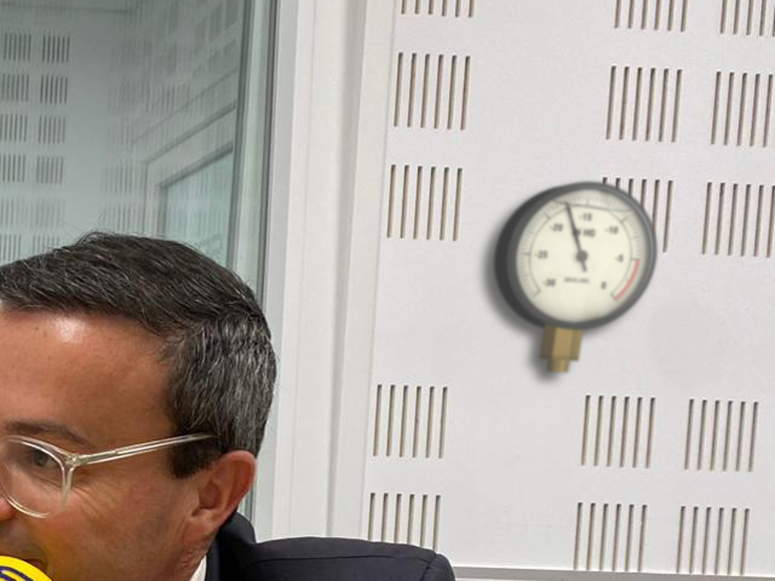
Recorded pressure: -17.5
